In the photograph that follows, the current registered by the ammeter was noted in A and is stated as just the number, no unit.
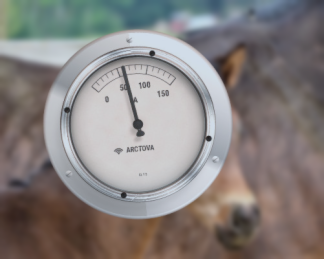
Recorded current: 60
